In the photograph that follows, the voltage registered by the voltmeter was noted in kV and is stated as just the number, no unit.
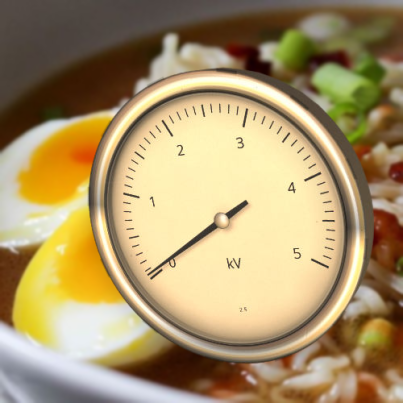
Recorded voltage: 0.05
